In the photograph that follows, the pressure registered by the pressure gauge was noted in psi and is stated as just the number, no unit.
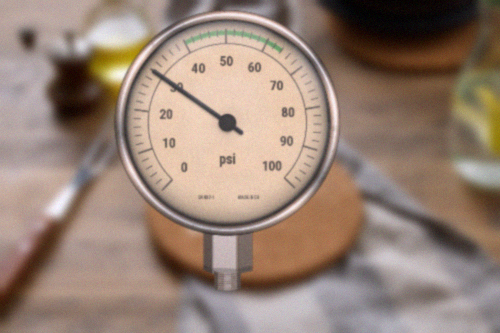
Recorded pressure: 30
